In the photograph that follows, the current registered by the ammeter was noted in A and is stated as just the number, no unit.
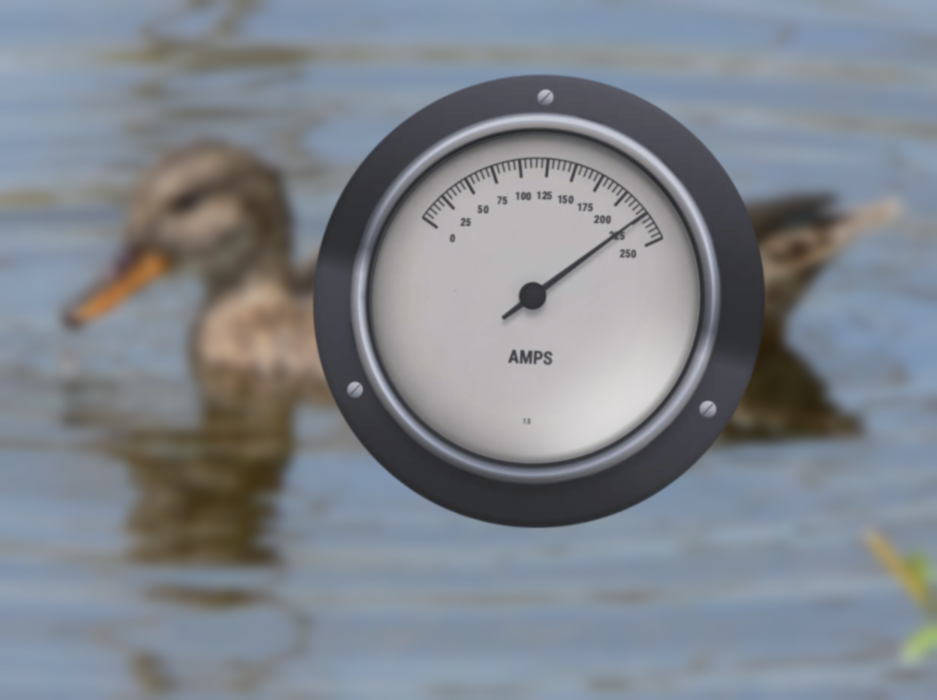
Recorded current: 225
